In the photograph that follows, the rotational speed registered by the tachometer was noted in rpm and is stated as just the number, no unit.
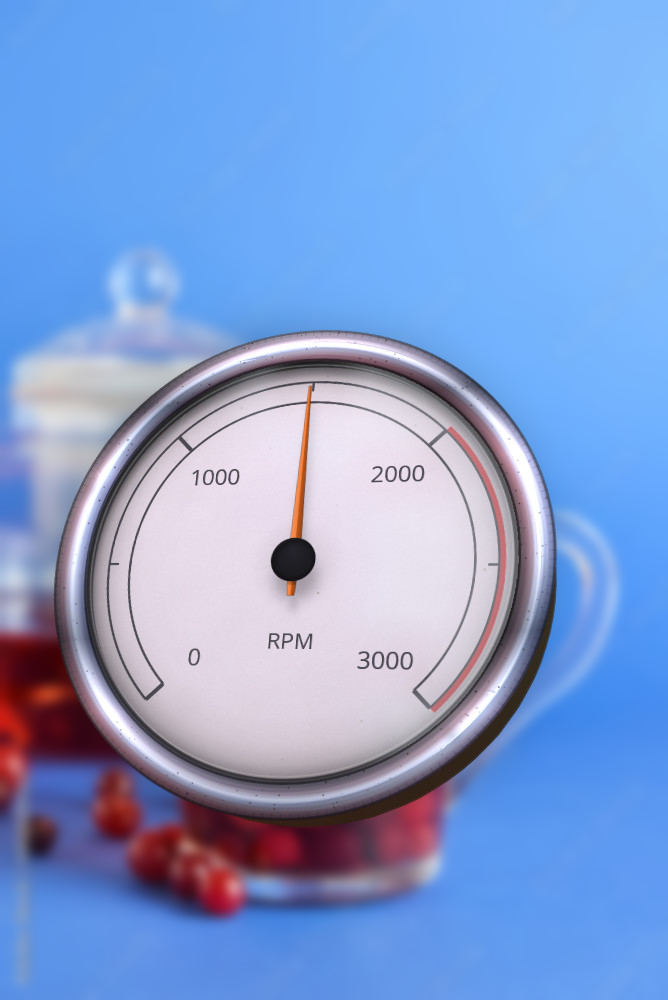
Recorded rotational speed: 1500
